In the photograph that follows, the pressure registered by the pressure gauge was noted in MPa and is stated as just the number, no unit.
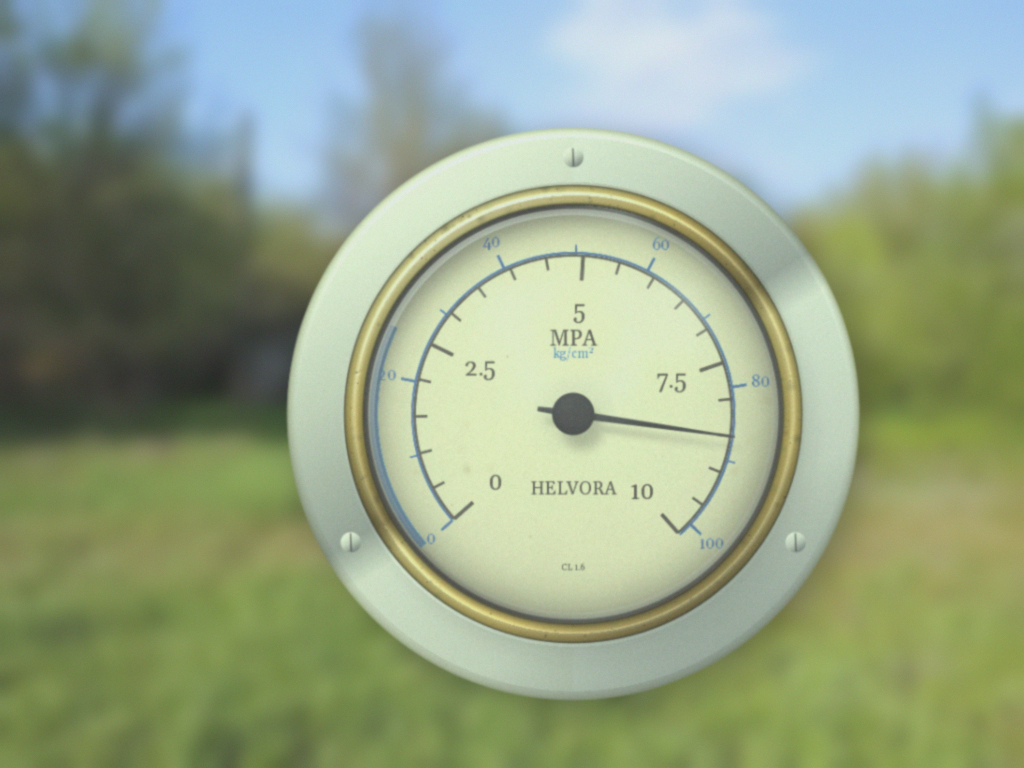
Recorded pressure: 8.5
